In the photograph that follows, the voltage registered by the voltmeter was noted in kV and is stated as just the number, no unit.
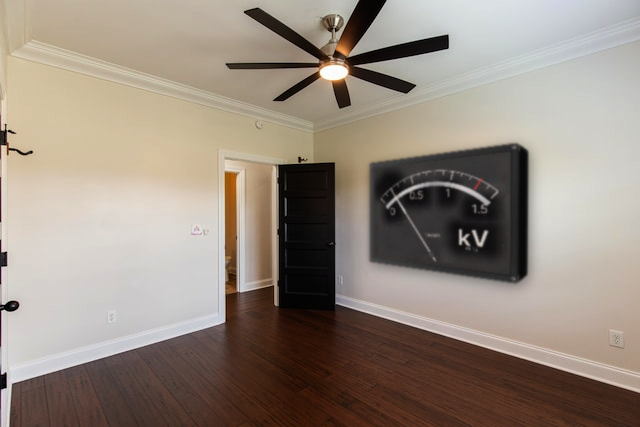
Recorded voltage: 0.2
